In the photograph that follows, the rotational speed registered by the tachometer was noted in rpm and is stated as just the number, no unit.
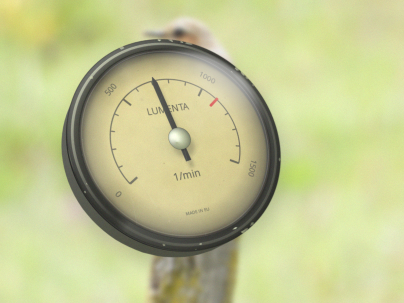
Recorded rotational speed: 700
